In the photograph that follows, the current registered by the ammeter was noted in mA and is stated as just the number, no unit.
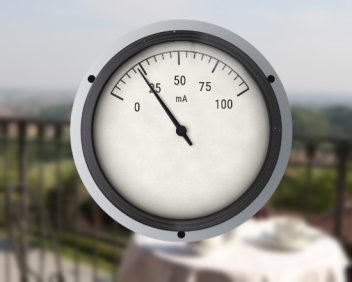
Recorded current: 22.5
